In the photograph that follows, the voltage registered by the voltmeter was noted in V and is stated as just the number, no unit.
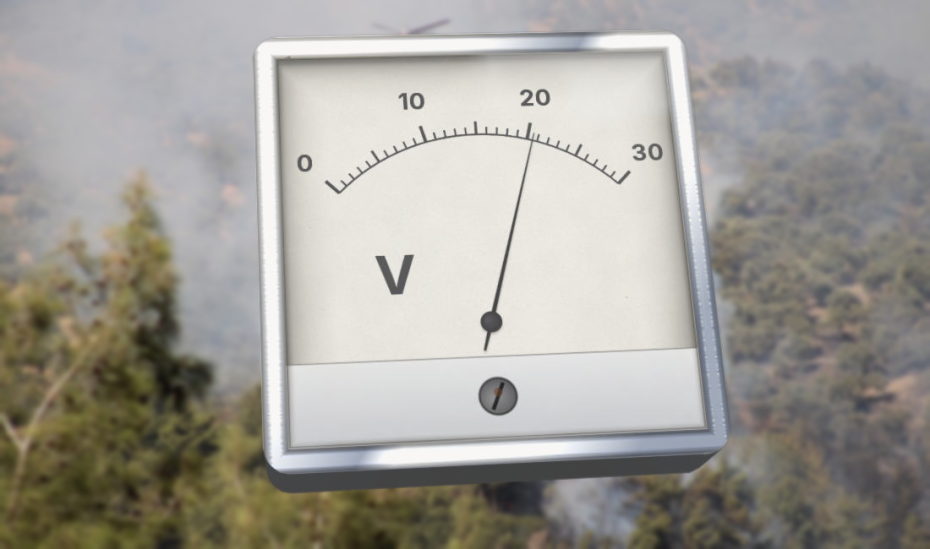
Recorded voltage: 20.5
